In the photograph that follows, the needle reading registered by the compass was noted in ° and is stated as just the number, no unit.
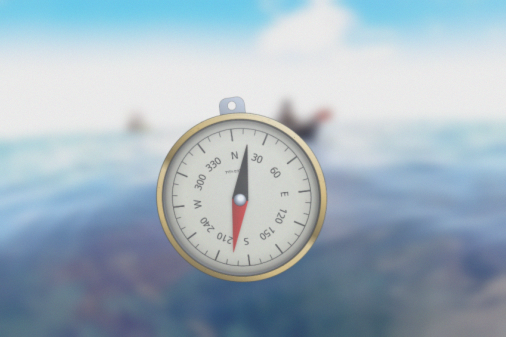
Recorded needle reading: 195
